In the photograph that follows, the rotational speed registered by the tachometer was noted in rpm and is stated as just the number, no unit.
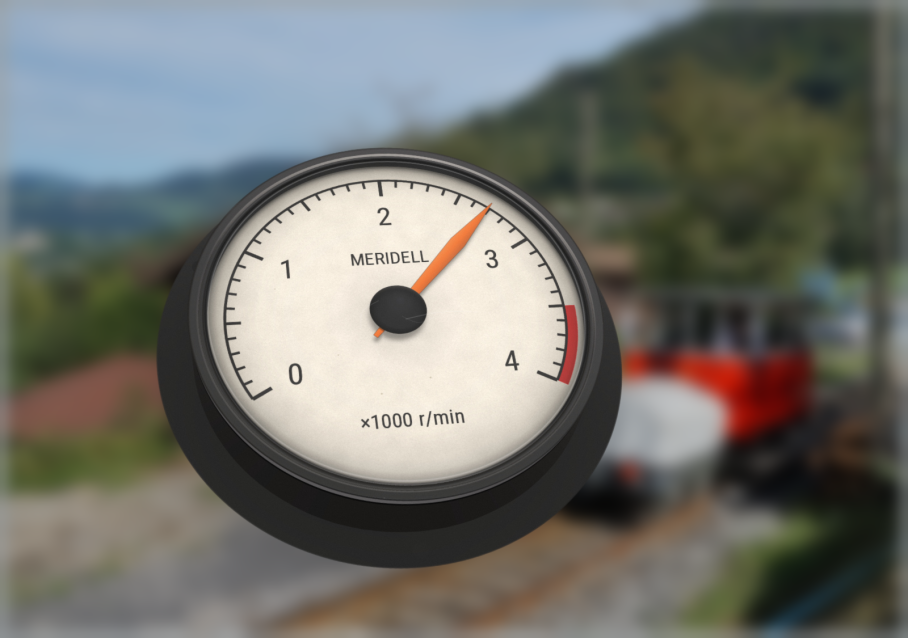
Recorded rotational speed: 2700
